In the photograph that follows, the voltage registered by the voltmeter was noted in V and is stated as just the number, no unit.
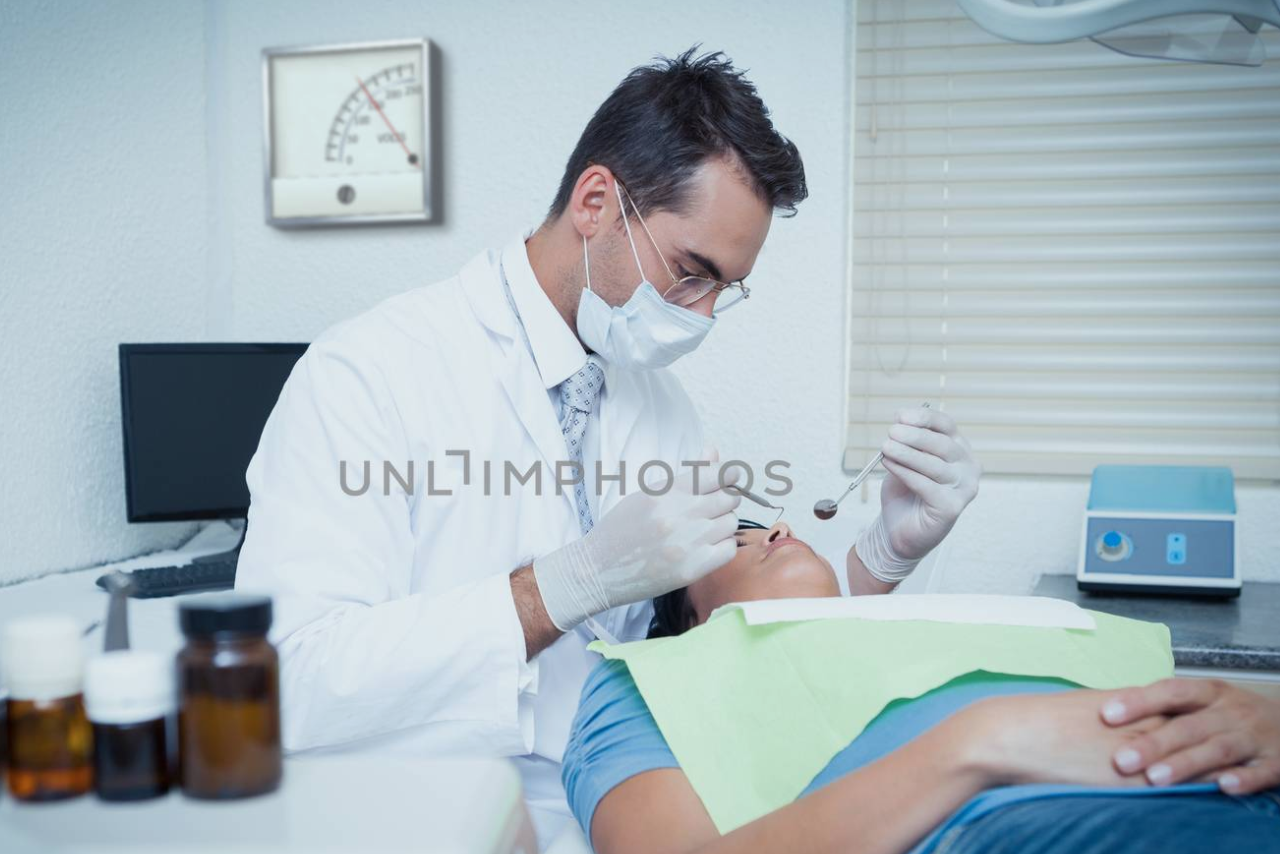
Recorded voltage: 150
